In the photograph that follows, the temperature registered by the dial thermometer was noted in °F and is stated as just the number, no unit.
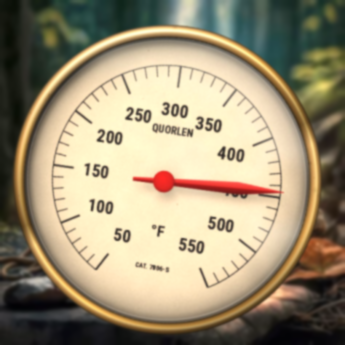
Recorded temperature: 445
